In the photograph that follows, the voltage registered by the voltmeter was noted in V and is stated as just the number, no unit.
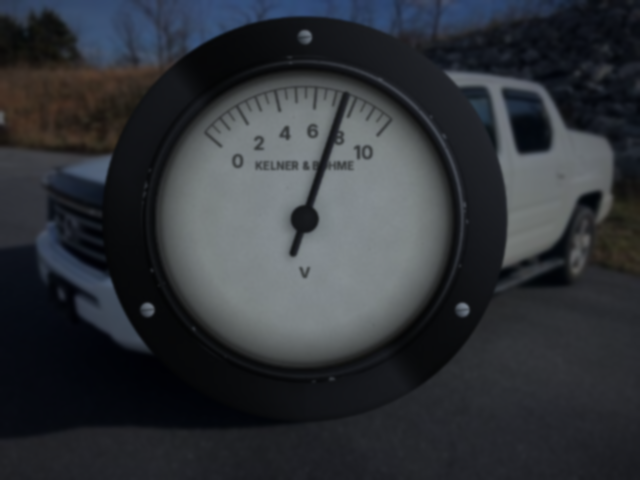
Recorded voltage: 7.5
